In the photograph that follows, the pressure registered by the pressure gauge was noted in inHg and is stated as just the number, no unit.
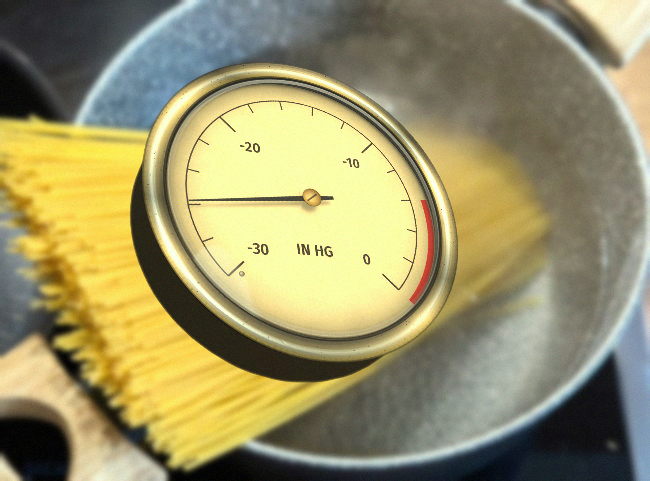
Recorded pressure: -26
